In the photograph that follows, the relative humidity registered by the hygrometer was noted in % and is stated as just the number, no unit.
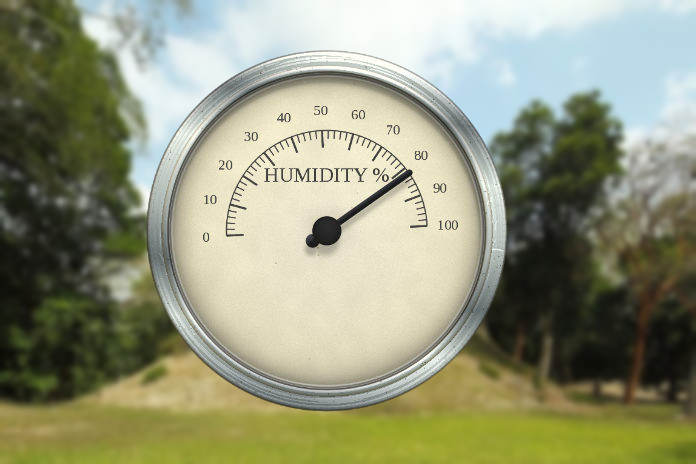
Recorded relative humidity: 82
